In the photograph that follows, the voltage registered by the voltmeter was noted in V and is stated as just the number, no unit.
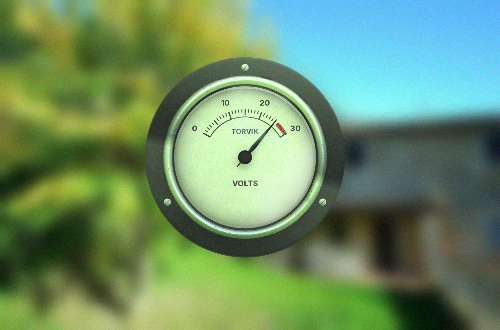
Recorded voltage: 25
